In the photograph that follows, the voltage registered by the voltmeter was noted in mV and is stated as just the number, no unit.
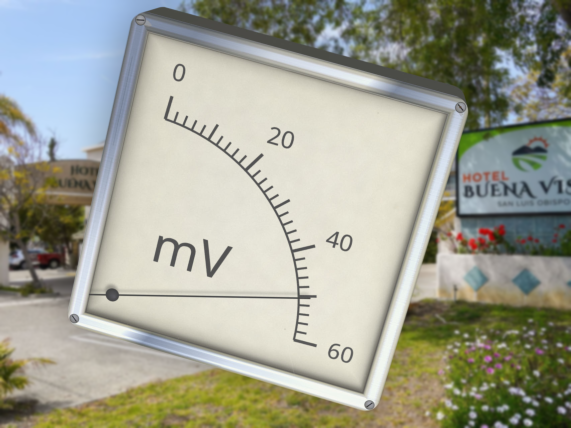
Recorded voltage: 50
